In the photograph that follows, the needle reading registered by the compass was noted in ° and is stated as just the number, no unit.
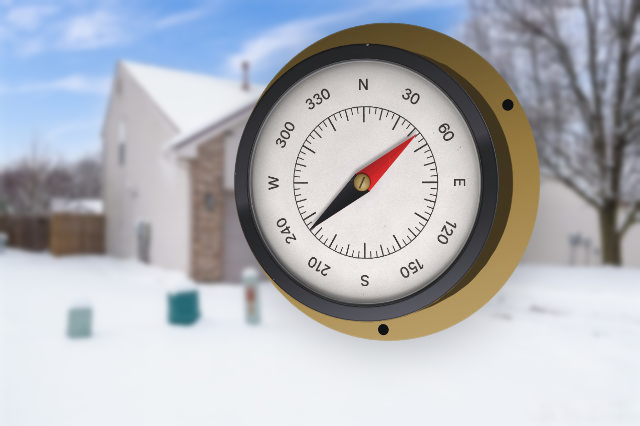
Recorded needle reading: 50
